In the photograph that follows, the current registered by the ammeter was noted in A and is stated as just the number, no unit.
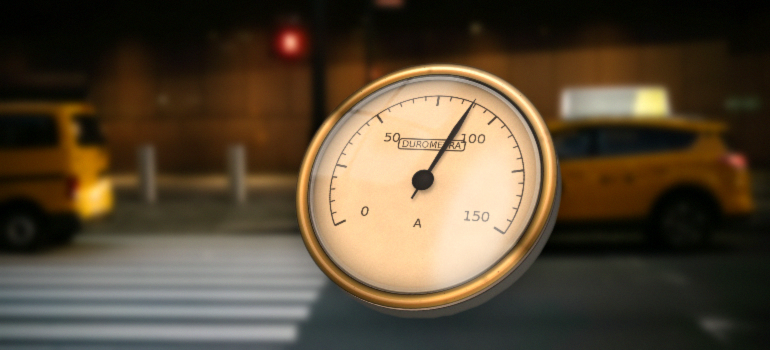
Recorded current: 90
